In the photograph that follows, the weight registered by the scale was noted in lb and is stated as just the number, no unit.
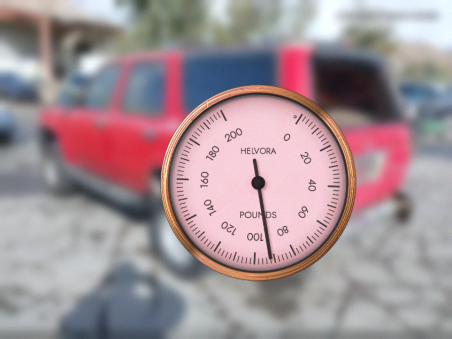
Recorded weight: 92
